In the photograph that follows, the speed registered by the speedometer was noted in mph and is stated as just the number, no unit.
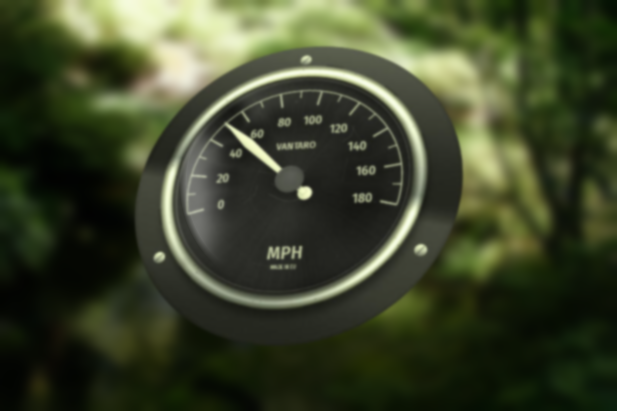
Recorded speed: 50
